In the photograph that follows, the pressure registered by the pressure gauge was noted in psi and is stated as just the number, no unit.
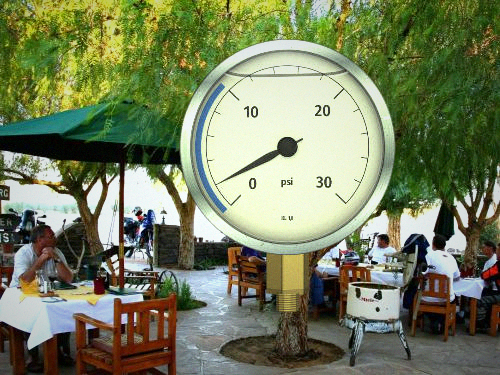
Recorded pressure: 2
